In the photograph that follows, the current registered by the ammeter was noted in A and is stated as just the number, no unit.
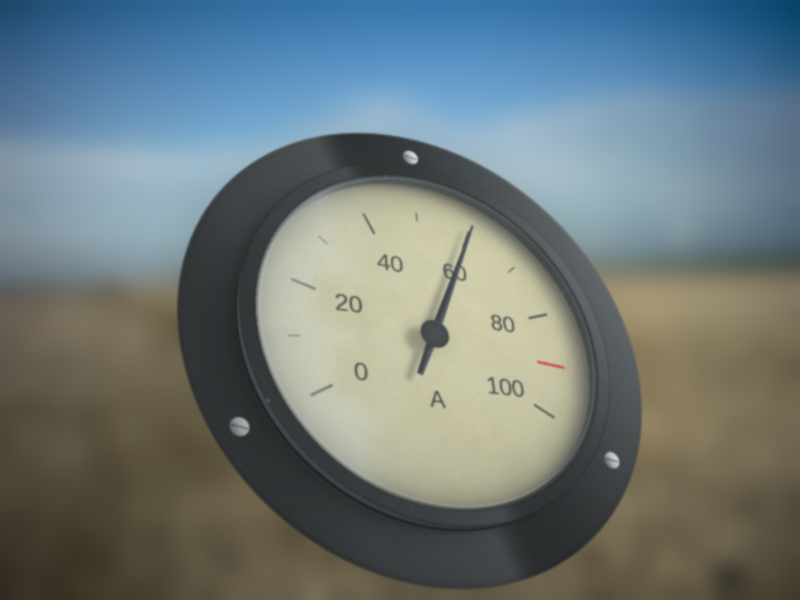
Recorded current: 60
